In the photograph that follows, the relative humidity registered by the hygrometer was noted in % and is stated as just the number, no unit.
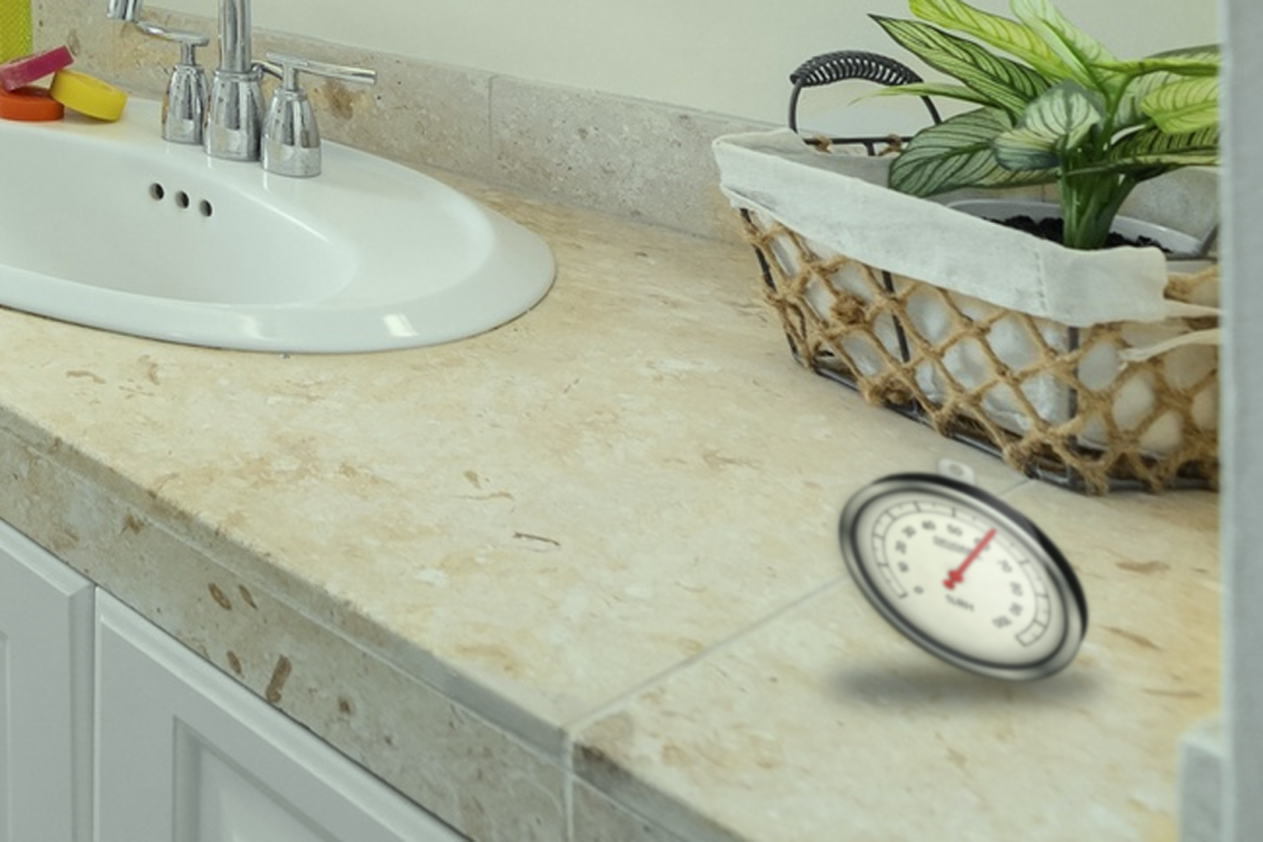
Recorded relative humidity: 60
